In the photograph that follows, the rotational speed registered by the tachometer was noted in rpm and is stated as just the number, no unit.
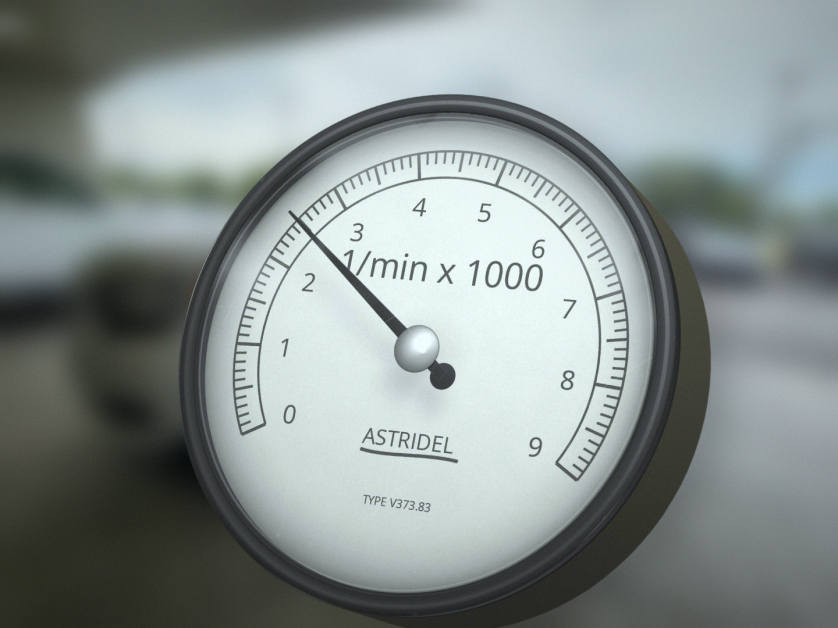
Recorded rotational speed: 2500
